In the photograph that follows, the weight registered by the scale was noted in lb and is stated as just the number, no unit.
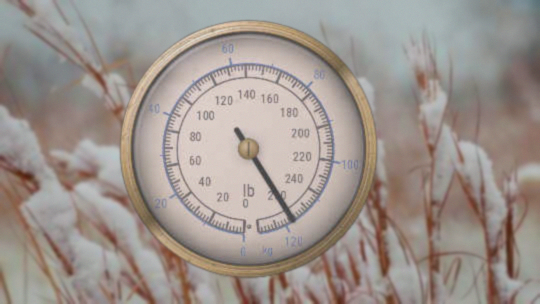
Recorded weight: 260
